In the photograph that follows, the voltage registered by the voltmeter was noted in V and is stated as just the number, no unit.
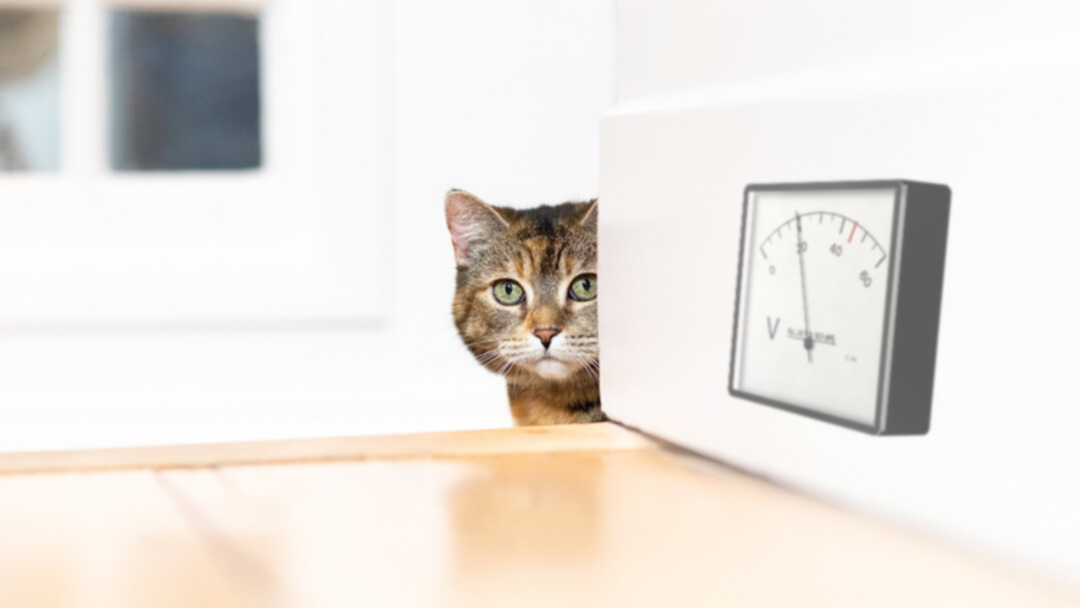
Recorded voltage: 20
